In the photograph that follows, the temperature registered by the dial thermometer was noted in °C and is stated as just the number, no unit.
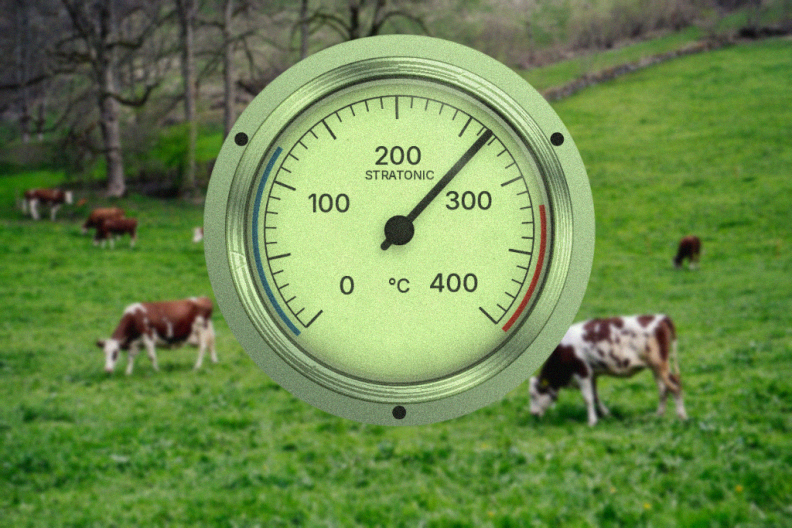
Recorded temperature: 265
